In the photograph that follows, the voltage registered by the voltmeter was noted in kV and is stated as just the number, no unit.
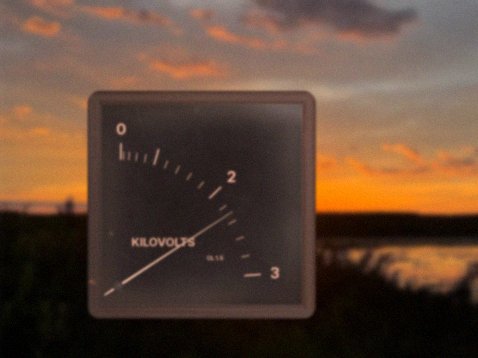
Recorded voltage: 2.3
